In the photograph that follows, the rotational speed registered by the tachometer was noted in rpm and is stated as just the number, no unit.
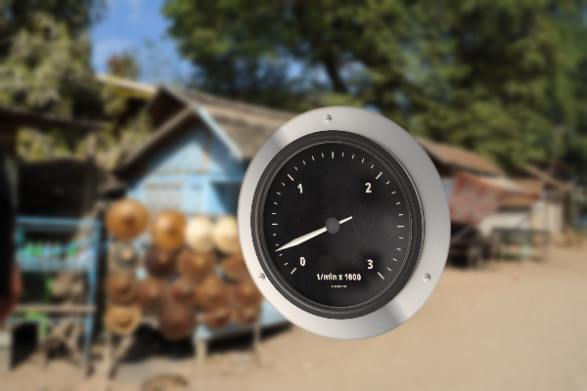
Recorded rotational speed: 250
